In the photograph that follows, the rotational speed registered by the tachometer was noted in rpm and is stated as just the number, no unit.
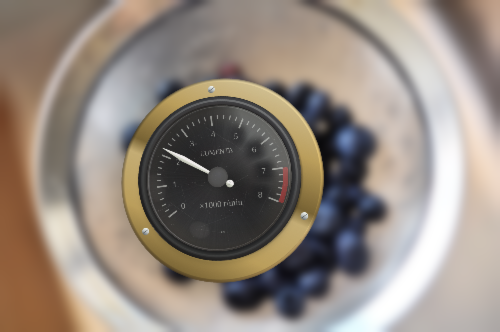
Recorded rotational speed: 2200
